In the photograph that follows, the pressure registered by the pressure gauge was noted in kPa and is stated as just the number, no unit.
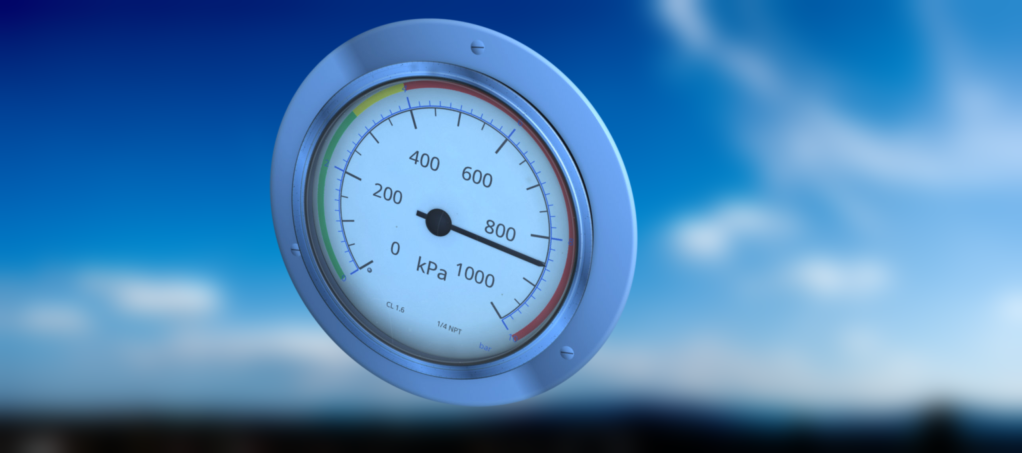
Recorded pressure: 850
